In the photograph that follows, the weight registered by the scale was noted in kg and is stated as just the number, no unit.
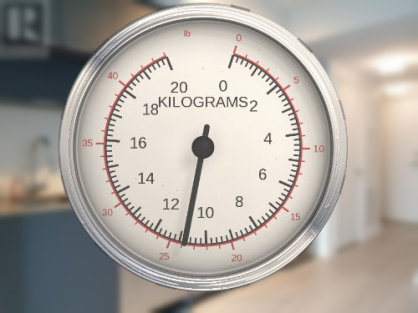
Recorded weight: 10.8
